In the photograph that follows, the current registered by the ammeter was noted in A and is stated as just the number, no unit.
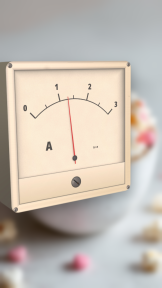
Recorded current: 1.25
